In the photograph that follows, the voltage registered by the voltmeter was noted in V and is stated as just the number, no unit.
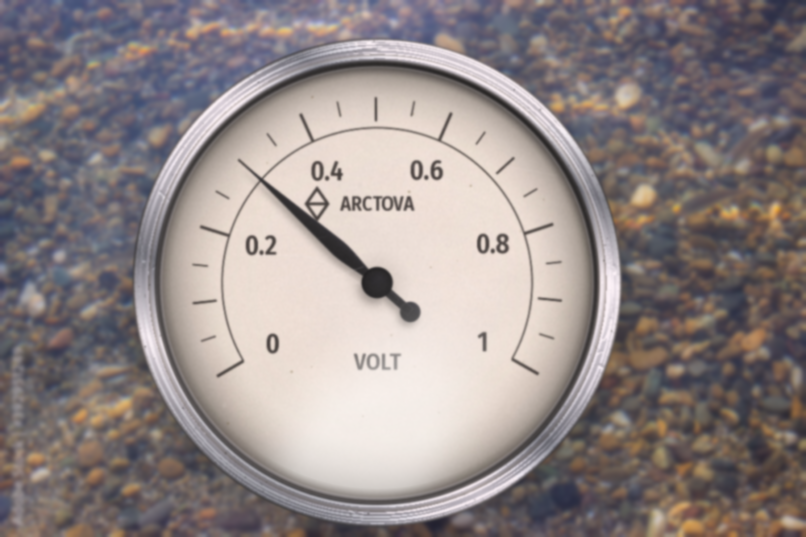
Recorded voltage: 0.3
